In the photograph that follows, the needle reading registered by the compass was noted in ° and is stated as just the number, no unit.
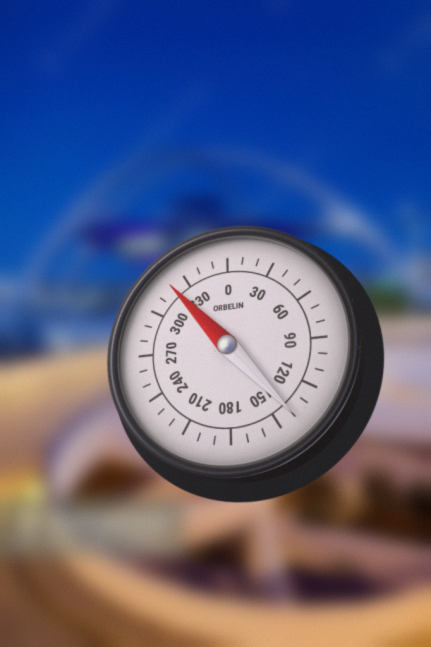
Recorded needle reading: 320
